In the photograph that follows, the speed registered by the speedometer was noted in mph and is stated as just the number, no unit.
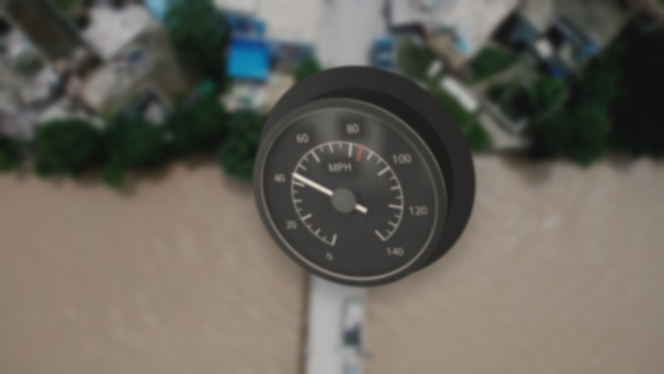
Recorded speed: 45
